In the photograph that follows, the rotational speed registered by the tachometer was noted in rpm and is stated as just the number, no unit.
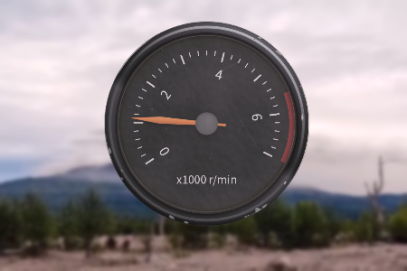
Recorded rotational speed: 1100
